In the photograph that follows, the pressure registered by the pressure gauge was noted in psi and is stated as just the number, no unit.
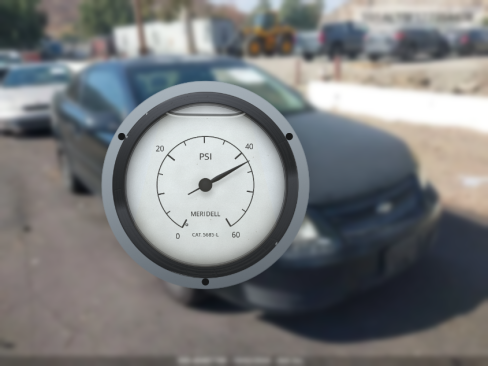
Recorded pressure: 42.5
